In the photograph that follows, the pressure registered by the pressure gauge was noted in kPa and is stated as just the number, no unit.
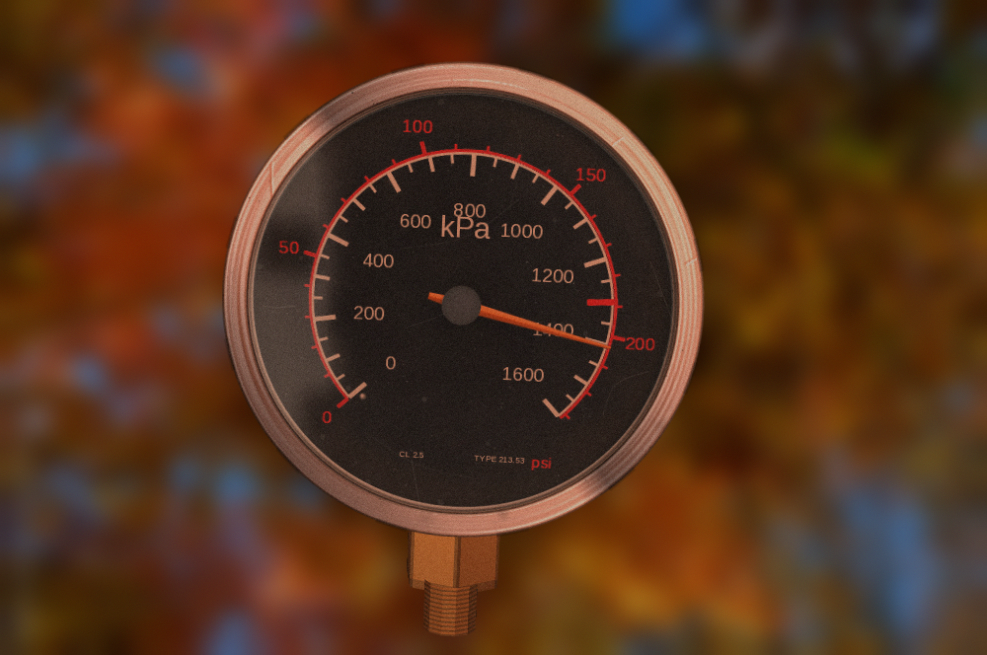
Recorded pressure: 1400
